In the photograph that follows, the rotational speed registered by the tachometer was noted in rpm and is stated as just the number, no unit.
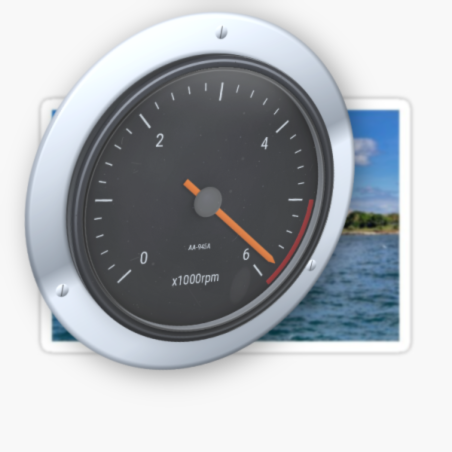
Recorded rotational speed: 5800
